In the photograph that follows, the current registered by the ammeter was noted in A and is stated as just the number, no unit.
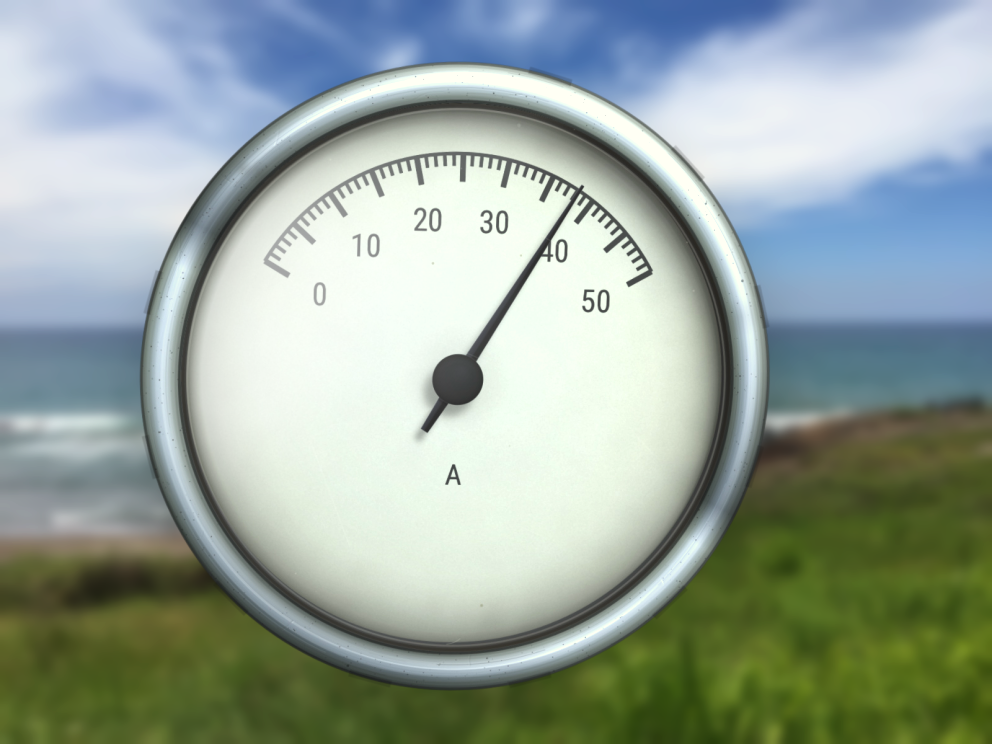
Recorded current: 38
